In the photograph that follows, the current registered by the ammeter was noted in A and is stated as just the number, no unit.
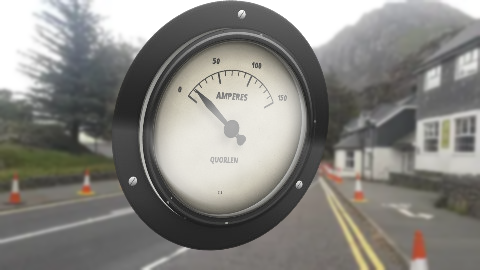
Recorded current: 10
